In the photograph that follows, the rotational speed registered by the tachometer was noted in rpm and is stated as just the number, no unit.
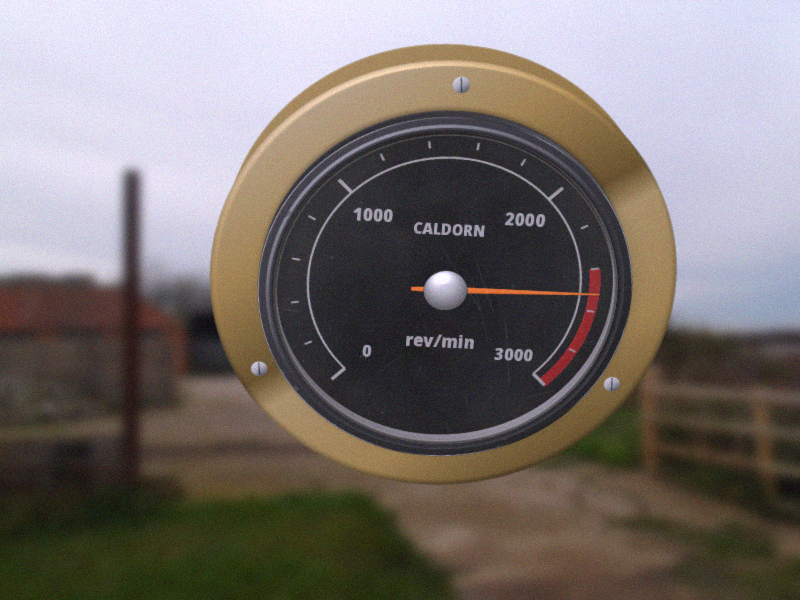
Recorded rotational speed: 2500
